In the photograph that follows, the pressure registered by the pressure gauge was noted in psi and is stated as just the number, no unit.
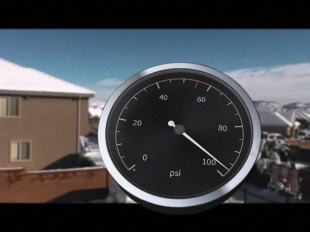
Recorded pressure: 97.5
